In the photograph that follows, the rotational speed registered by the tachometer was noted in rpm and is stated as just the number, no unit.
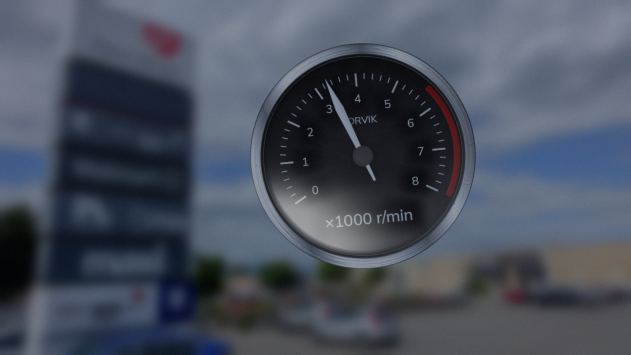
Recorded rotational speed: 3300
